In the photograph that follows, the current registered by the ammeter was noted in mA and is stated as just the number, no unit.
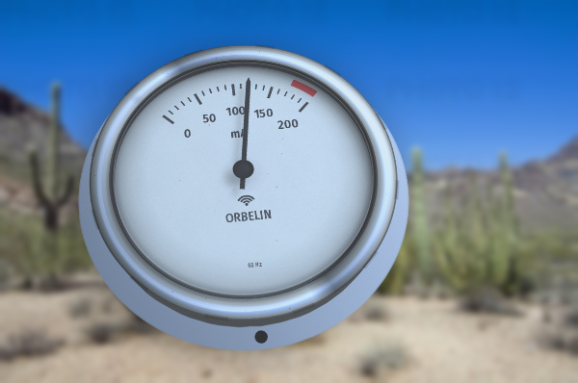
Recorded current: 120
